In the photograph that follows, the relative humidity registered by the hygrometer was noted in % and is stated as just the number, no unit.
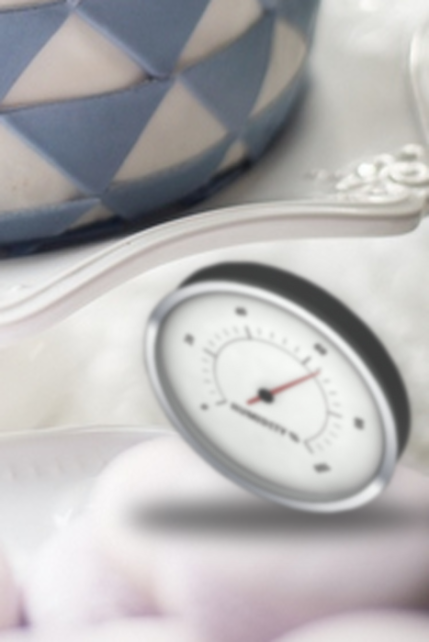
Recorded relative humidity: 64
